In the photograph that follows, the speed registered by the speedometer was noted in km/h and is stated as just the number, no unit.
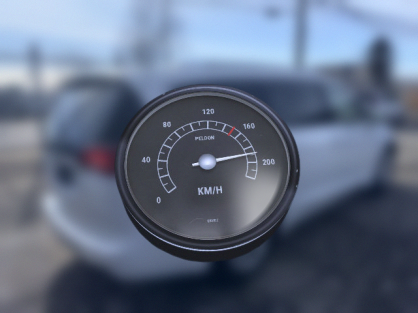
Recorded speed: 190
